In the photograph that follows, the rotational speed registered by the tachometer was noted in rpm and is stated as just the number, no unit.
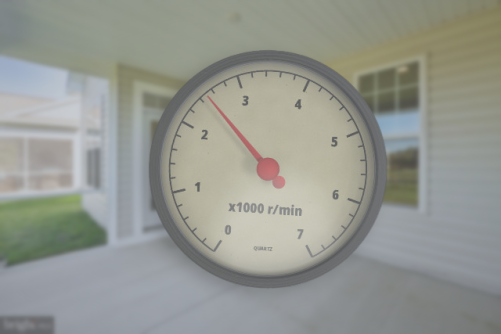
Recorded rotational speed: 2500
